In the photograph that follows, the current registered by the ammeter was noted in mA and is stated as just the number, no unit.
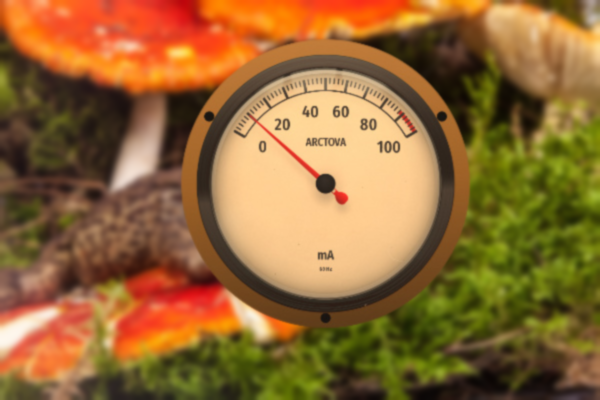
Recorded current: 10
